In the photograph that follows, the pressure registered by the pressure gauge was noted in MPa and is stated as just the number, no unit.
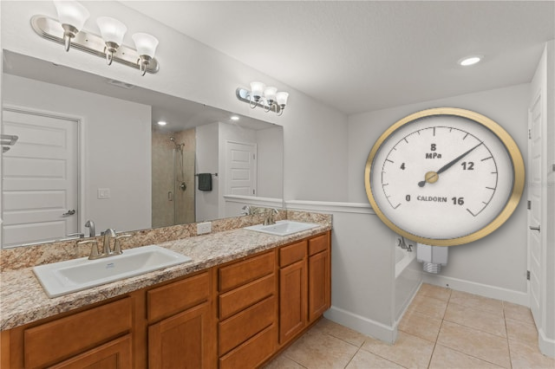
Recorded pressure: 11
